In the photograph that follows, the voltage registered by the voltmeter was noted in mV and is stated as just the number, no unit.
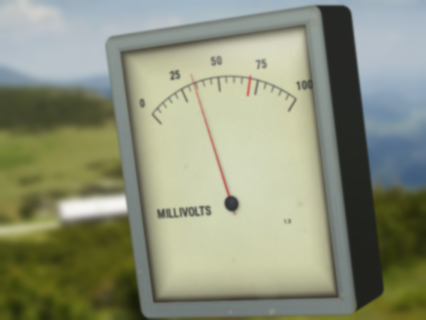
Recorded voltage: 35
